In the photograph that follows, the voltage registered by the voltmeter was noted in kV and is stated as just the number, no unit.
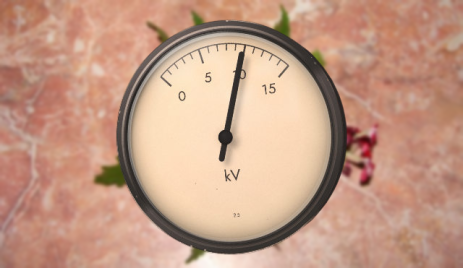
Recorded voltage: 10
